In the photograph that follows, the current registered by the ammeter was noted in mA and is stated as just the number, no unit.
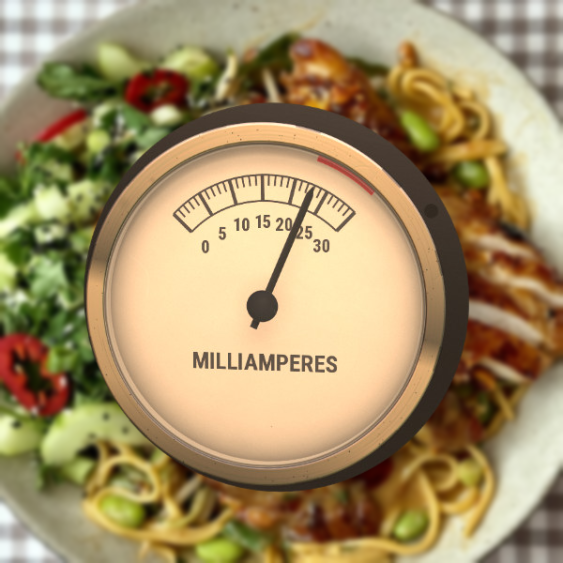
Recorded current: 23
